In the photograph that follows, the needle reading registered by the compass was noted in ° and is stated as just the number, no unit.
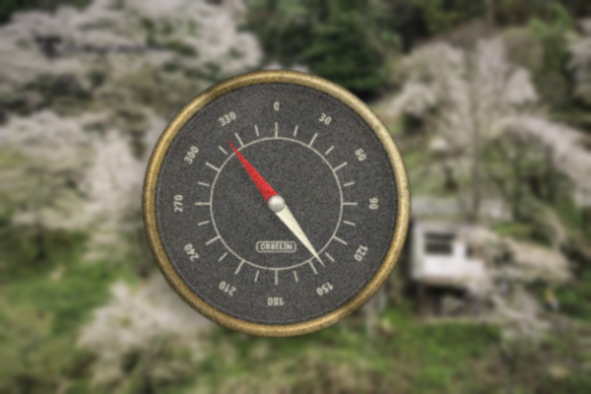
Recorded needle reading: 322.5
